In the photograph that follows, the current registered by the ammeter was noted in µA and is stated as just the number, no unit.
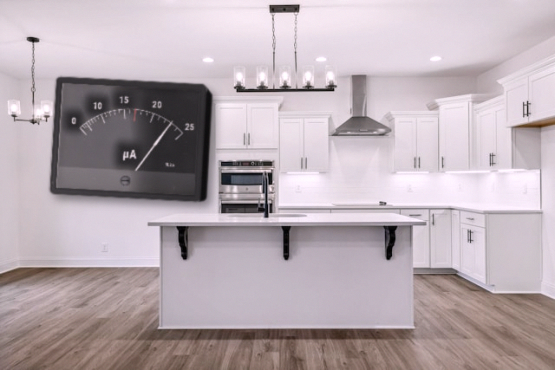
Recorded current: 23
